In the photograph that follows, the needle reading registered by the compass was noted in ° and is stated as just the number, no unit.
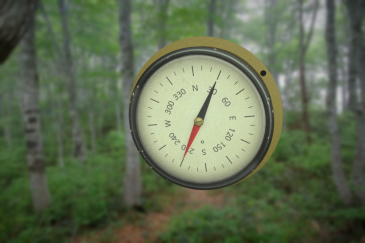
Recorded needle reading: 210
